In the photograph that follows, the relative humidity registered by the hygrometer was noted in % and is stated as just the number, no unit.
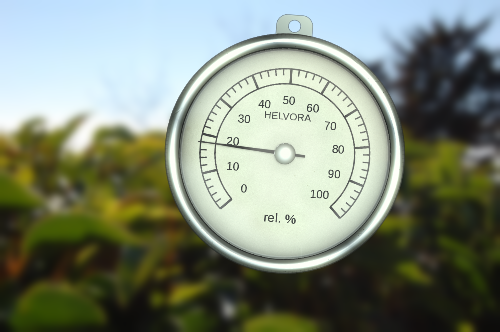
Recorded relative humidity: 18
